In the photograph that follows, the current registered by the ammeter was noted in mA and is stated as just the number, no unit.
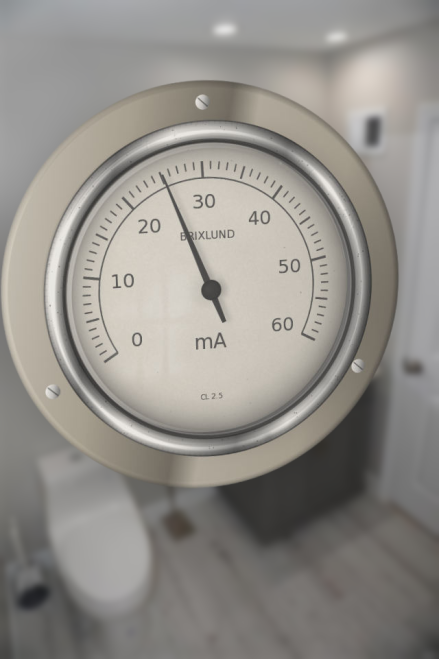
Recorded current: 25
